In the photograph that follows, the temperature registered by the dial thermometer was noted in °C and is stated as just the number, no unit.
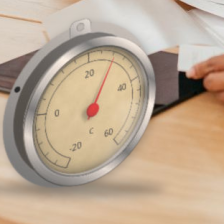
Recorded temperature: 28
